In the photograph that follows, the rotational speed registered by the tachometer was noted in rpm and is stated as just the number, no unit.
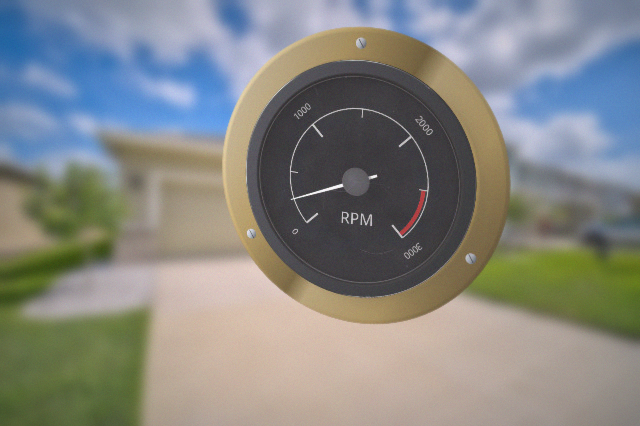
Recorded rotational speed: 250
